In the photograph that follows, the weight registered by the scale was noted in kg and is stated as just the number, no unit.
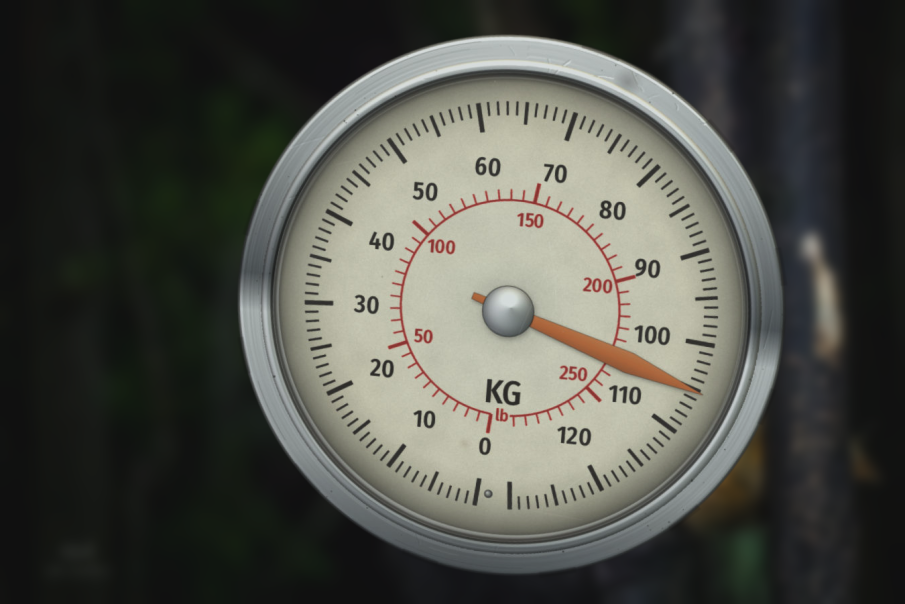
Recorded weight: 105
